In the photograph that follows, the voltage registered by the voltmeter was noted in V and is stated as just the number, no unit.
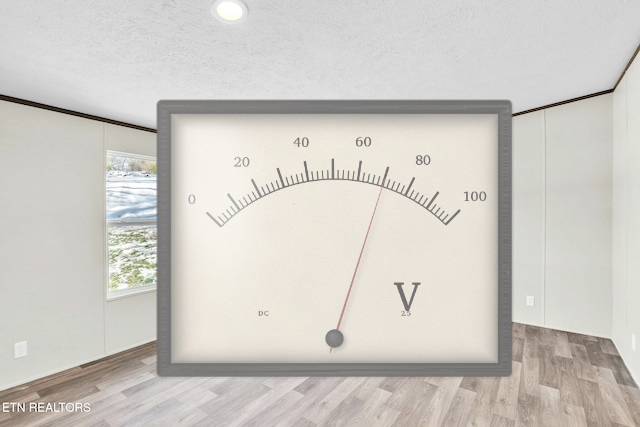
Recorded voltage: 70
